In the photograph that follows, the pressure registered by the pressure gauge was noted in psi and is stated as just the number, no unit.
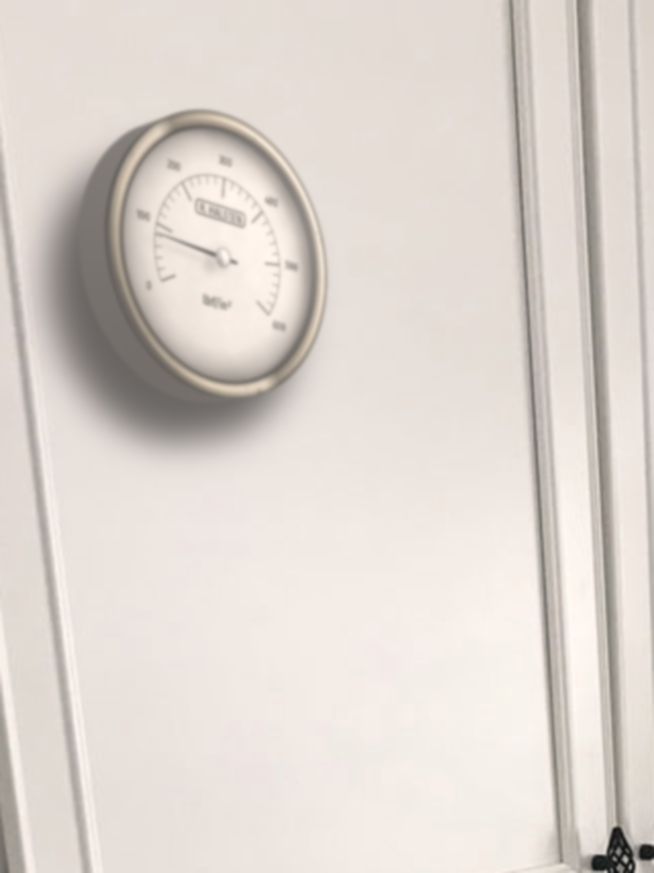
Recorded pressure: 80
